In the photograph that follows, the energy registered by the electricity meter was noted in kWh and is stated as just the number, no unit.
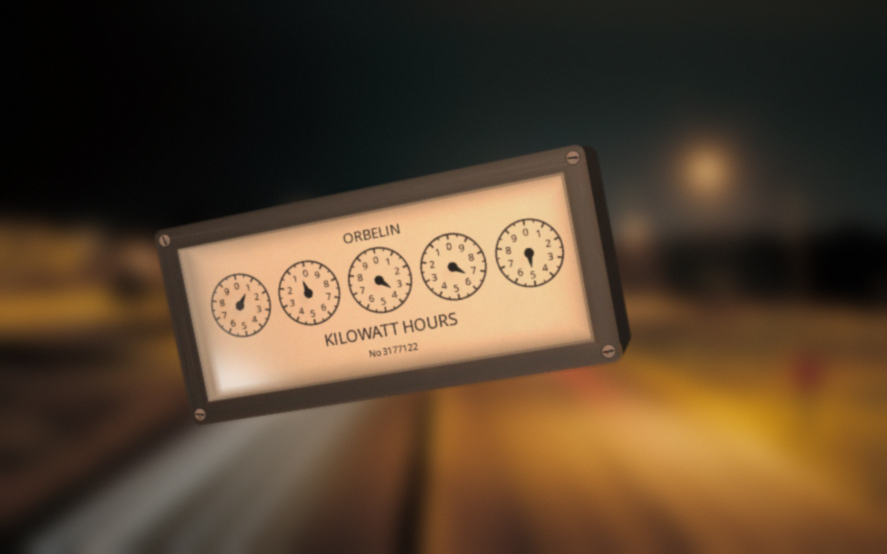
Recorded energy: 10365
